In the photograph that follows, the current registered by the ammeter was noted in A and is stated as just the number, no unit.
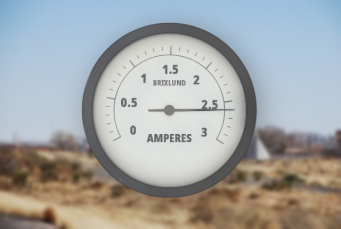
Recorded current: 2.6
